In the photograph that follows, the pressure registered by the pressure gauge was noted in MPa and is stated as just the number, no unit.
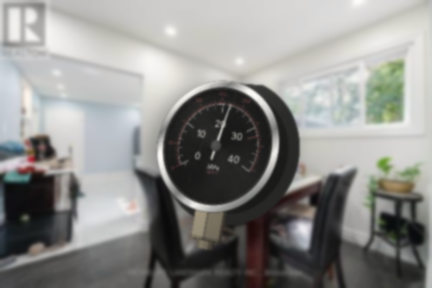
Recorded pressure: 22
